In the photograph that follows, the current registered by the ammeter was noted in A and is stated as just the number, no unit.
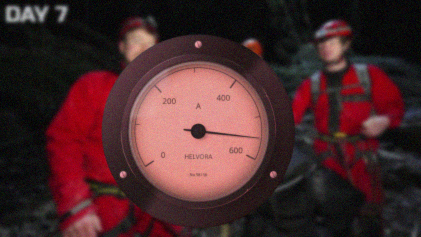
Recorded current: 550
